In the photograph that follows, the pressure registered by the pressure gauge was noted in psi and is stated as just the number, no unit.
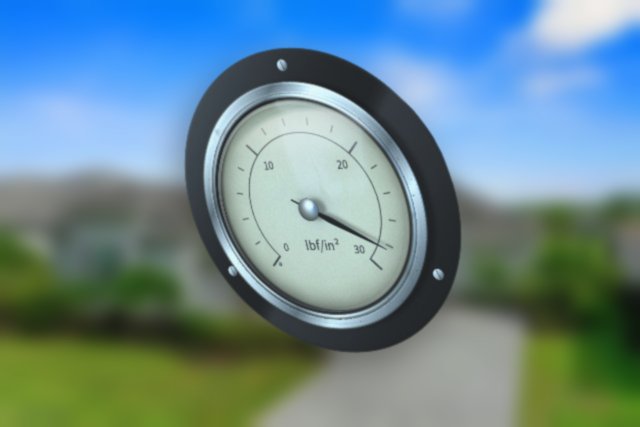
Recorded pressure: 28
